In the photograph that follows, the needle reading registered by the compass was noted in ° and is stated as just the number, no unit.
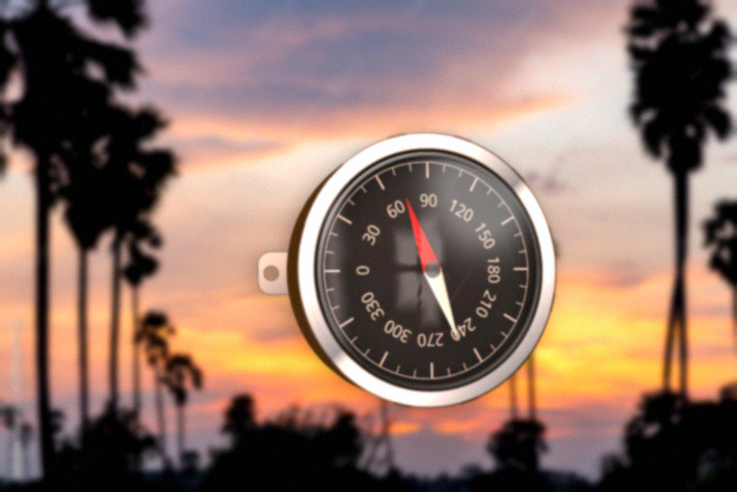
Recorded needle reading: 70
